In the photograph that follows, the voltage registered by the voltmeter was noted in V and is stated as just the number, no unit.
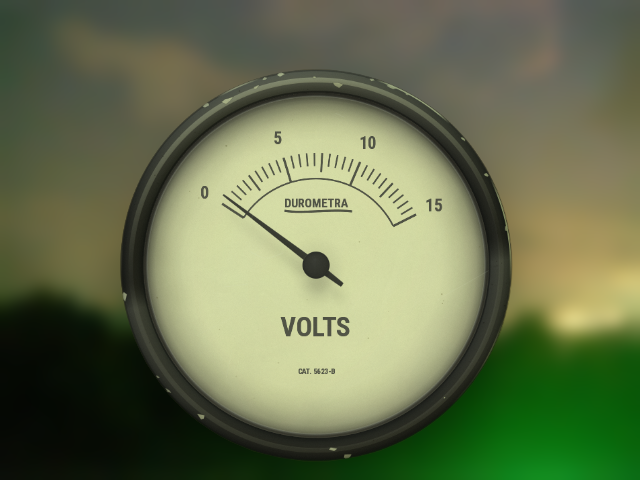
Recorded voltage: 0.5
